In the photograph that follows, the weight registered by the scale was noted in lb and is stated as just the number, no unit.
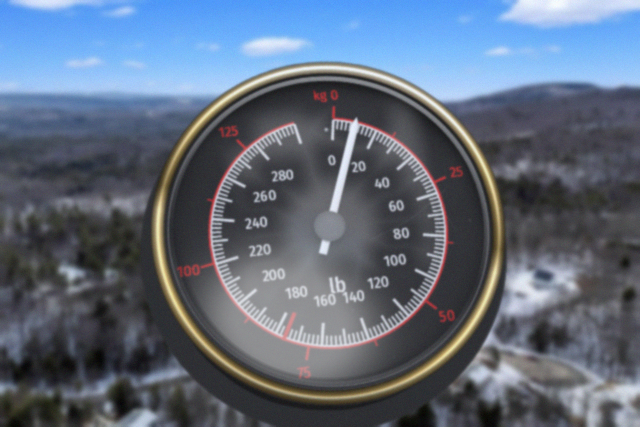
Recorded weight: 10
